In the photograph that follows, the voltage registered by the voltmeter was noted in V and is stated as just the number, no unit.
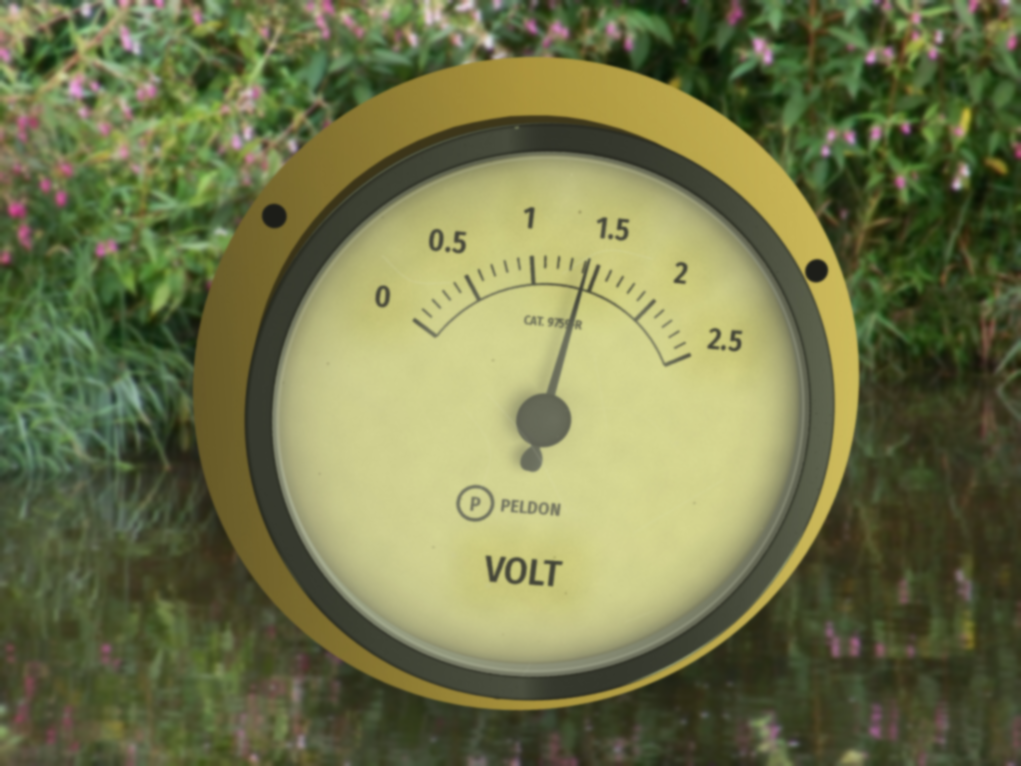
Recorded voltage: 1.4
